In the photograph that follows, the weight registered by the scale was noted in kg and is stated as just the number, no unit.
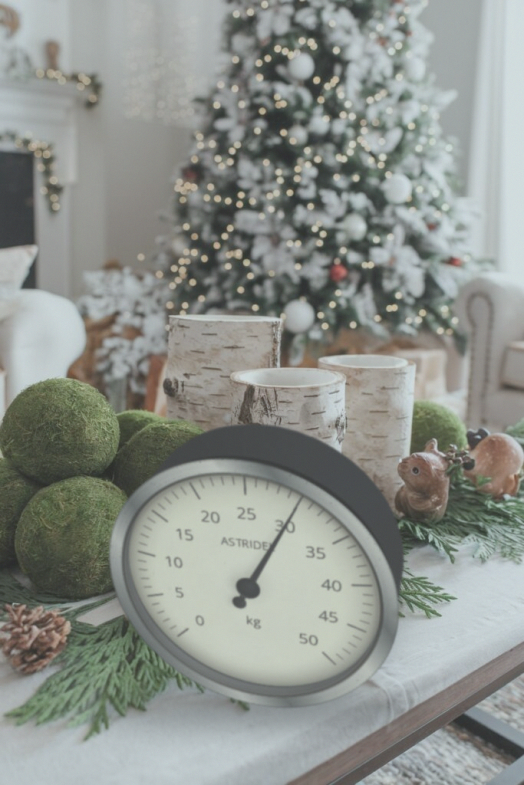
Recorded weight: 30
